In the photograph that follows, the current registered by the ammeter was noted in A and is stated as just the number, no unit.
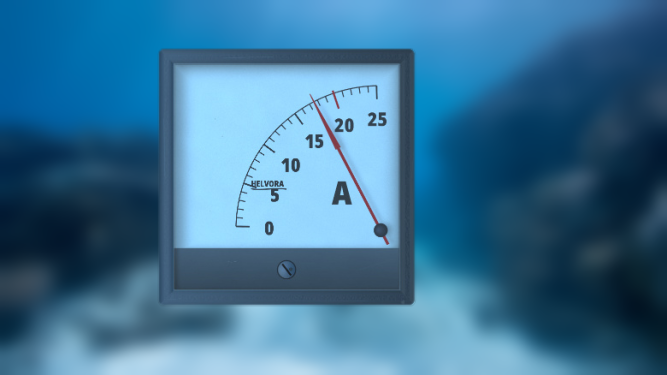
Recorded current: 17.5
